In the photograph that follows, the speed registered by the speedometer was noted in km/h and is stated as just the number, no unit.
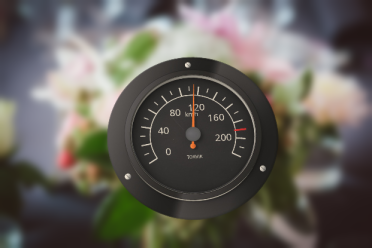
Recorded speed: 115
